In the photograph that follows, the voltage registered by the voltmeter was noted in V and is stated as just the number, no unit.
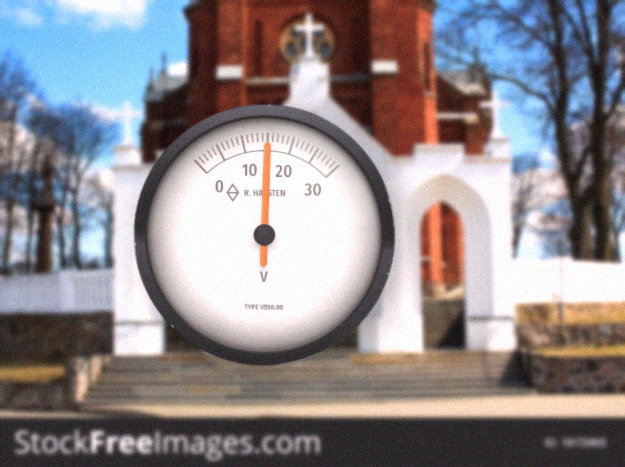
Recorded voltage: 15
